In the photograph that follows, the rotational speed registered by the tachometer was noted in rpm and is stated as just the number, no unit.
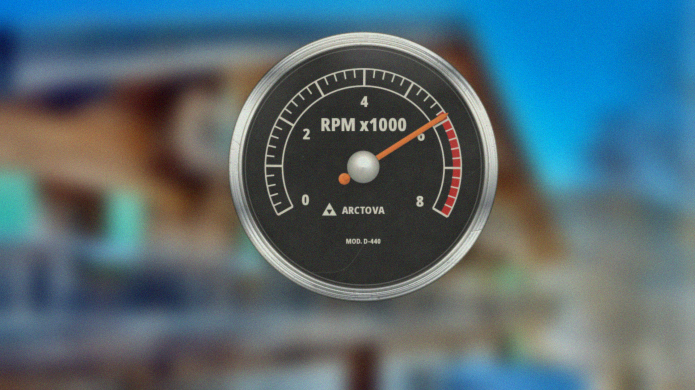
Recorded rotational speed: 5900
